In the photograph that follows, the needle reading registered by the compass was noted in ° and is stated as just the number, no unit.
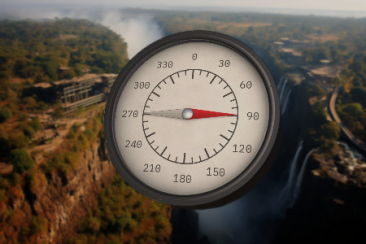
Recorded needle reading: 90
